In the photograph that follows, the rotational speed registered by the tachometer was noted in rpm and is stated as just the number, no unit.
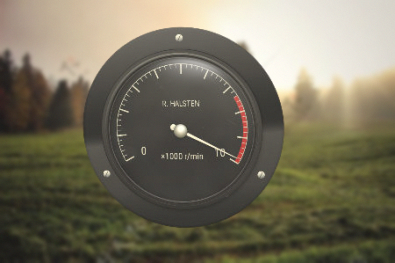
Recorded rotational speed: 9800
